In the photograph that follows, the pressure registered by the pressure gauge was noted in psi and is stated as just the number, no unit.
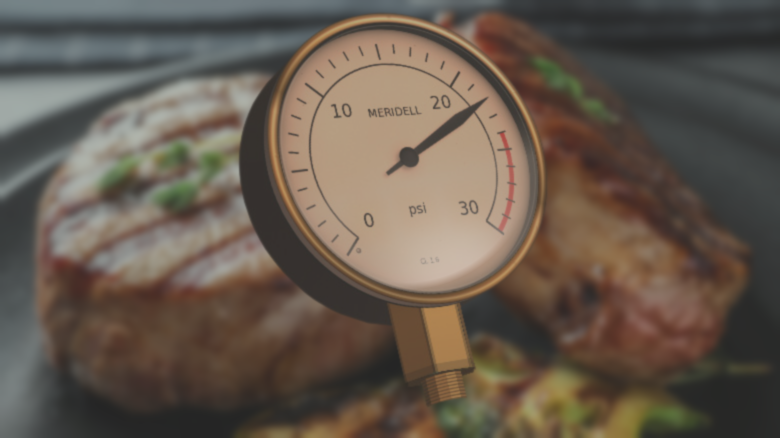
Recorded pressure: 22
